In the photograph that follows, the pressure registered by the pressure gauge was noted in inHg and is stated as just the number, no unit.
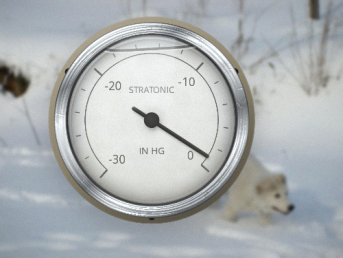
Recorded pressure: -1
